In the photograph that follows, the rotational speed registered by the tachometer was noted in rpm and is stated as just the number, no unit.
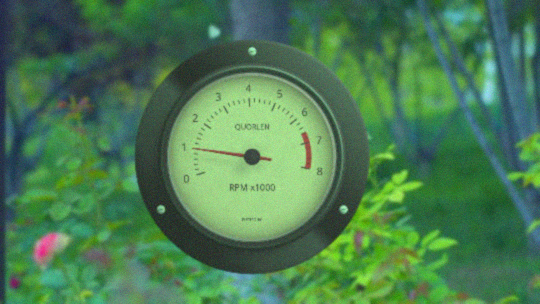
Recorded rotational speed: 1000
